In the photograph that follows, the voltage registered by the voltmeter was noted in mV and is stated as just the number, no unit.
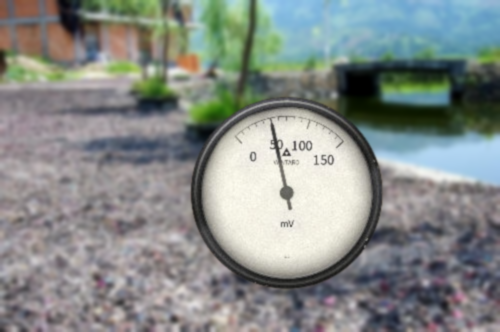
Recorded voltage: 50
